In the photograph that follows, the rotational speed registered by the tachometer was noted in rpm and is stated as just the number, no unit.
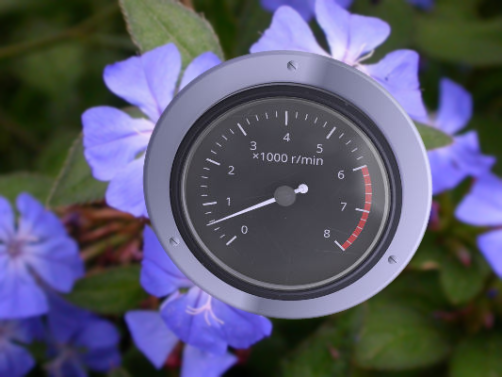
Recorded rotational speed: 600
